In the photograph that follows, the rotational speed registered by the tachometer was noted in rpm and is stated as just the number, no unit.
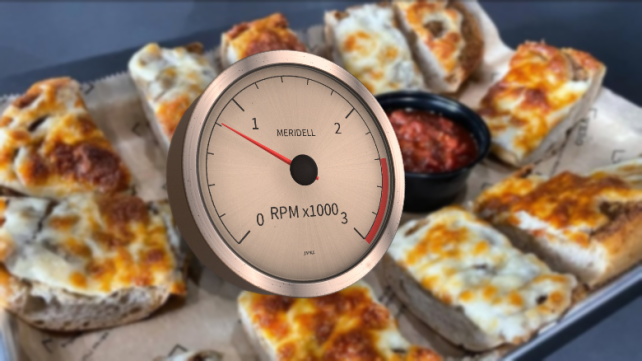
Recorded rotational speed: 800
